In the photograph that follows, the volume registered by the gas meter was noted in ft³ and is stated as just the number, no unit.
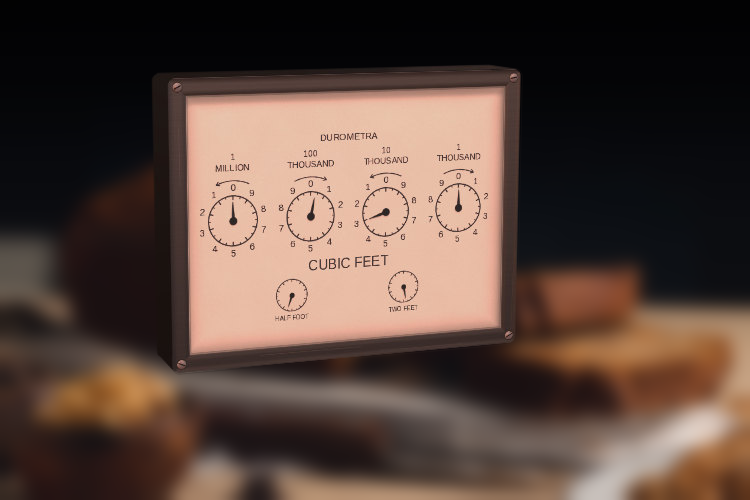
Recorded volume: 3000
